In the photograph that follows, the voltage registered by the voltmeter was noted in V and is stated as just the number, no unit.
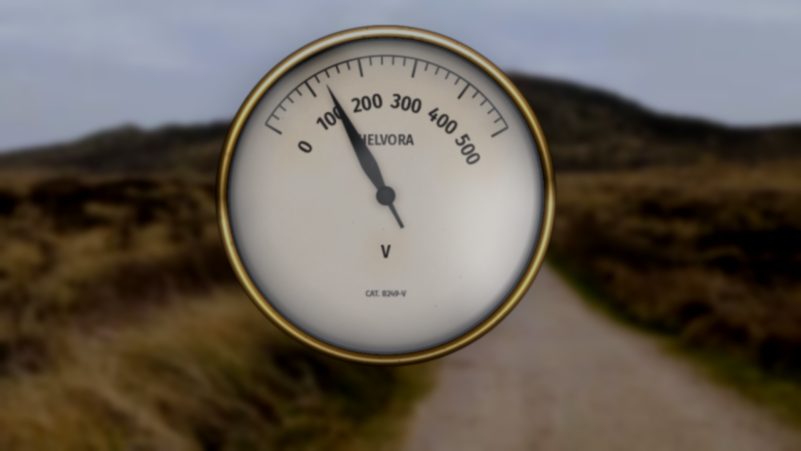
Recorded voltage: 130
